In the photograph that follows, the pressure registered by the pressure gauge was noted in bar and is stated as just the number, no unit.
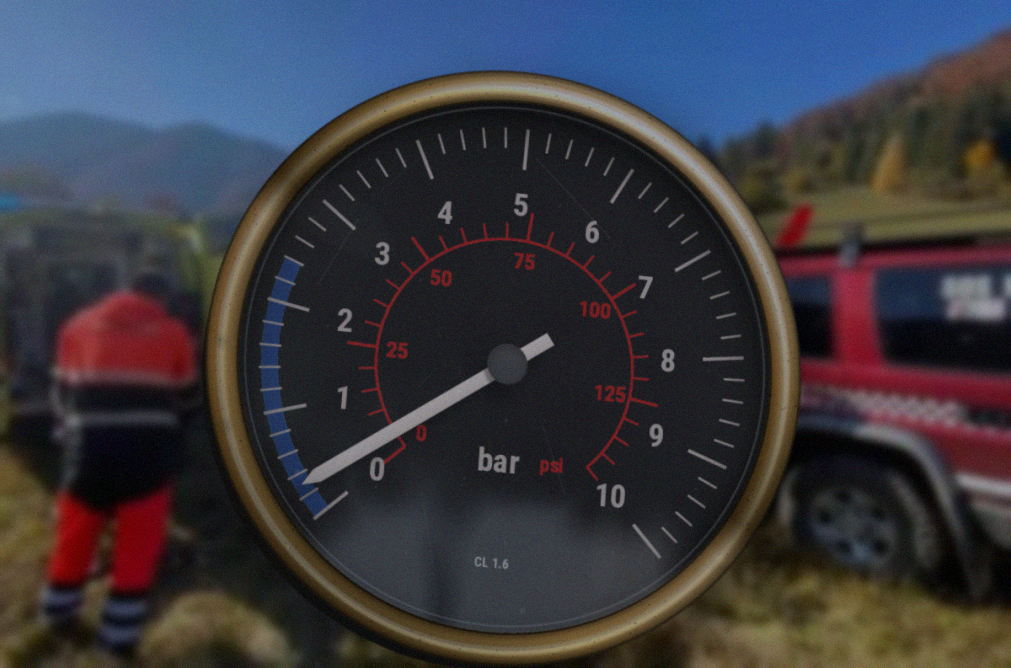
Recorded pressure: 0.3
